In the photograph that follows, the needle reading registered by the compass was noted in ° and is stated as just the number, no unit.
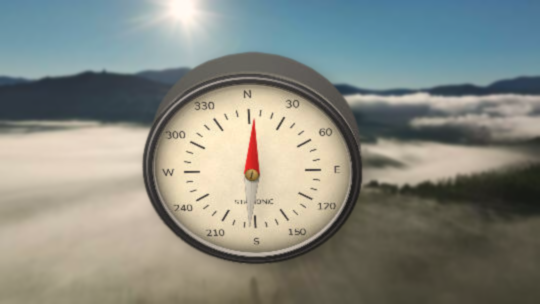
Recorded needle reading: 5
